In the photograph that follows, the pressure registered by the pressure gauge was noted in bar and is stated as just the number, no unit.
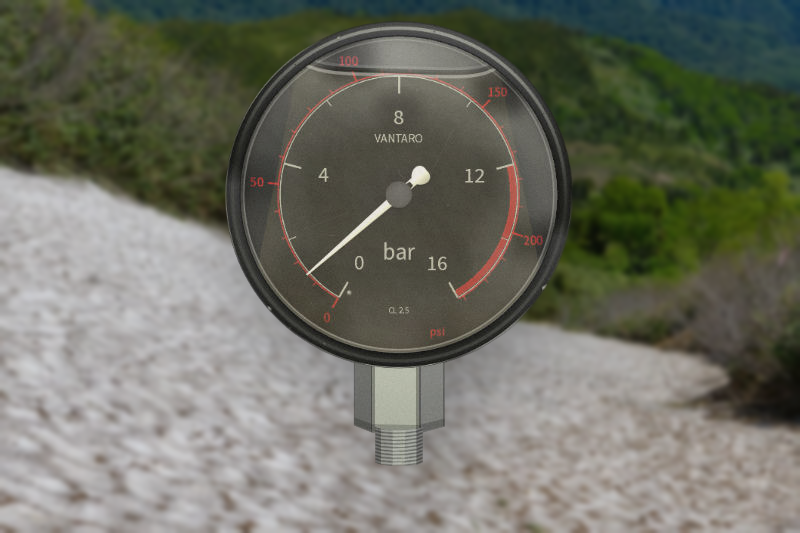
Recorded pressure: 1
